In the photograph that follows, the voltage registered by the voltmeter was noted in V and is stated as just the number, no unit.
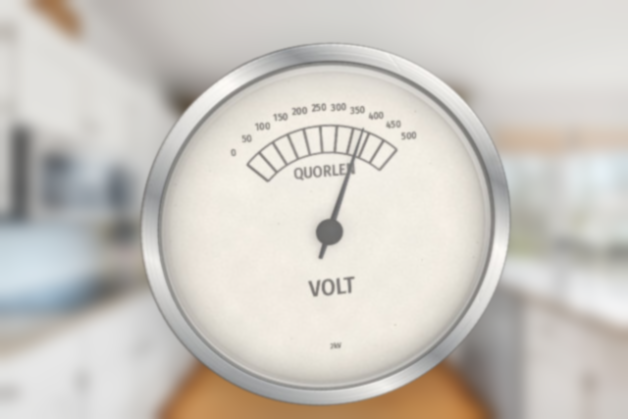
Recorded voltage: 375
